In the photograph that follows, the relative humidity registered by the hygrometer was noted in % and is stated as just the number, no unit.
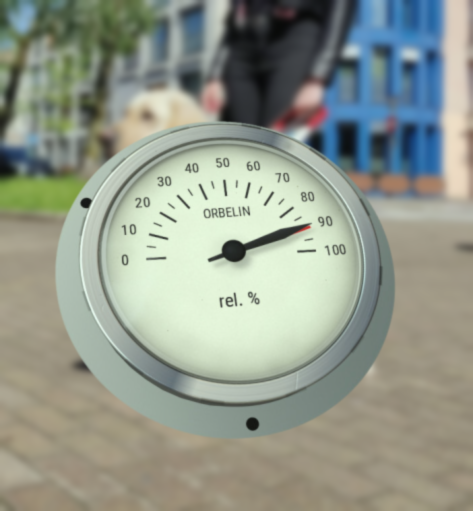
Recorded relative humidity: 90
